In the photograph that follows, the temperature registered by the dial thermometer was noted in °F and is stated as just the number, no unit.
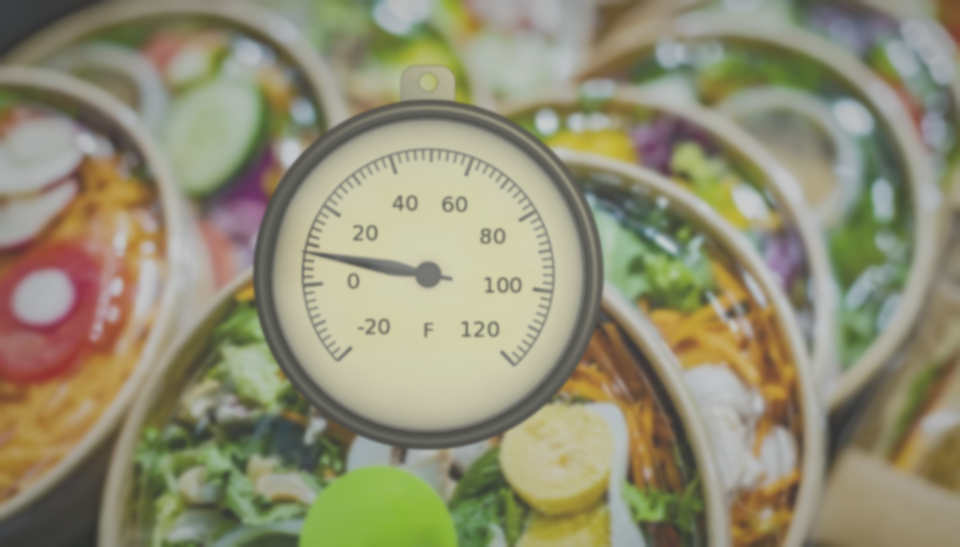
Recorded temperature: 8
